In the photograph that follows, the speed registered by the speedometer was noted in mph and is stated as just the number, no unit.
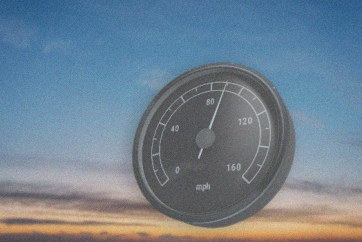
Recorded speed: 90
